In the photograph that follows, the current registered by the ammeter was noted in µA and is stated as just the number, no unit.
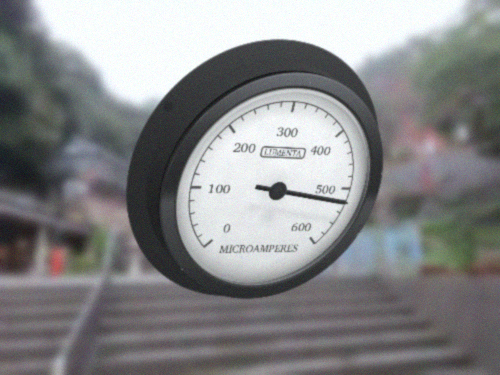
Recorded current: 520
